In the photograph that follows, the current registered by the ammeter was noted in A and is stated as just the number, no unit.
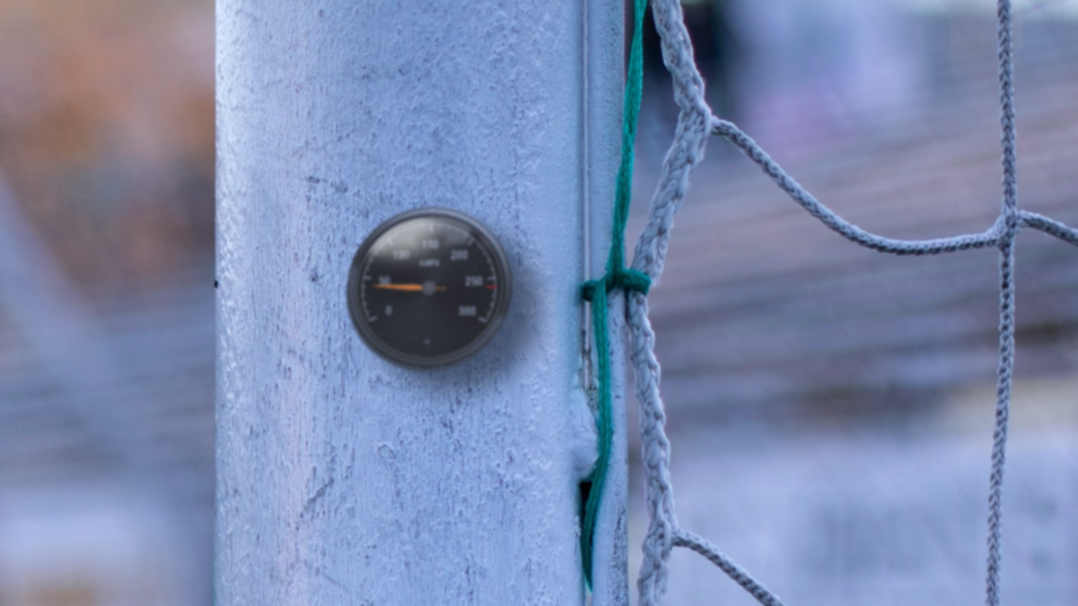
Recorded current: 40
